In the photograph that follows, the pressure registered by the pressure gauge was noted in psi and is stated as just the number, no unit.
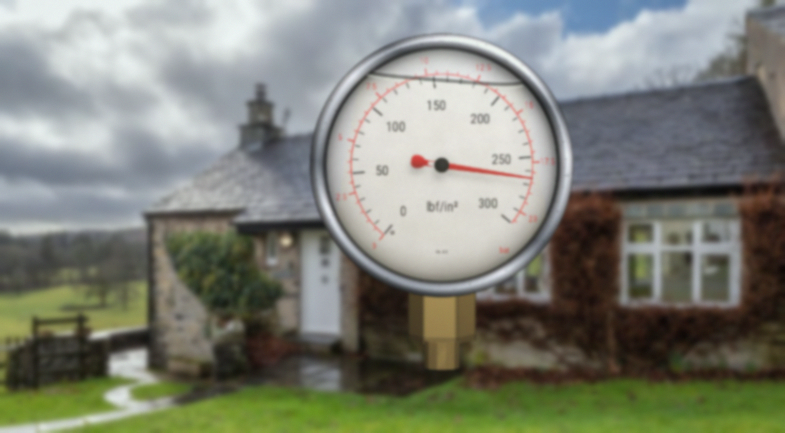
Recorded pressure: 265
